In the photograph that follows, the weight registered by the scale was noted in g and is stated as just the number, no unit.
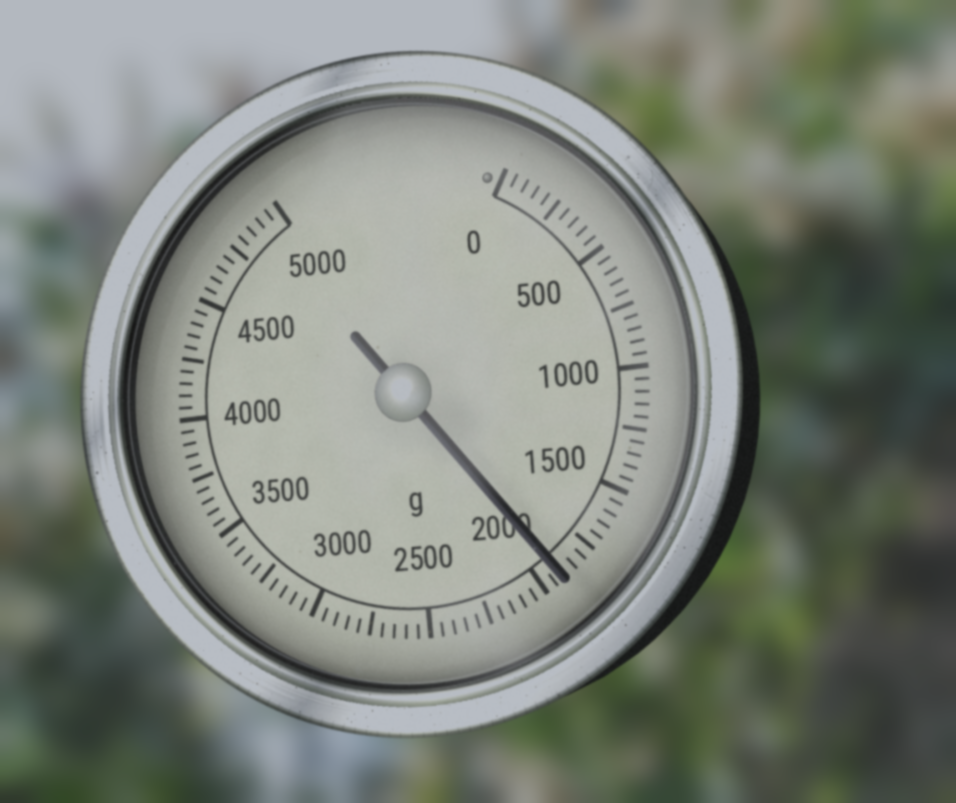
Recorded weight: 1900
